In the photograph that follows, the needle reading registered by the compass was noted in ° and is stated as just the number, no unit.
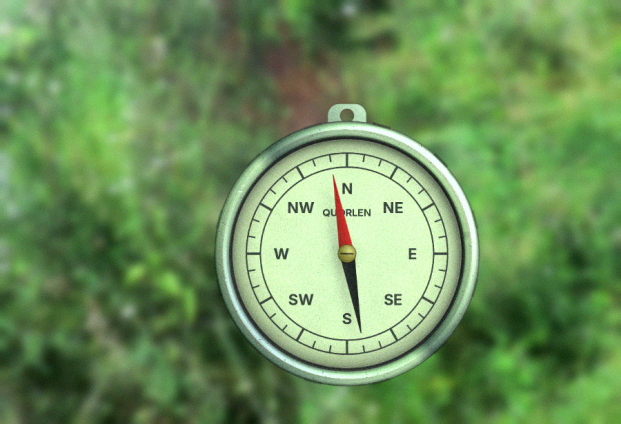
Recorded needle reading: 350
